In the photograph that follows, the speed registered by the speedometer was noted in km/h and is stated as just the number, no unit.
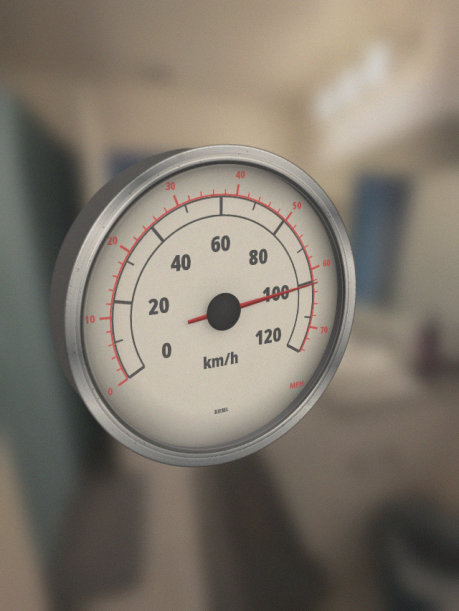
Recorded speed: 100
